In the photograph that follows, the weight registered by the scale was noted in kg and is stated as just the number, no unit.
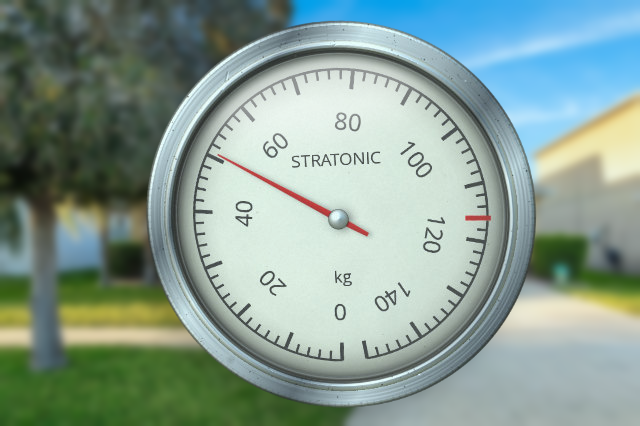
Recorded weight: 51
